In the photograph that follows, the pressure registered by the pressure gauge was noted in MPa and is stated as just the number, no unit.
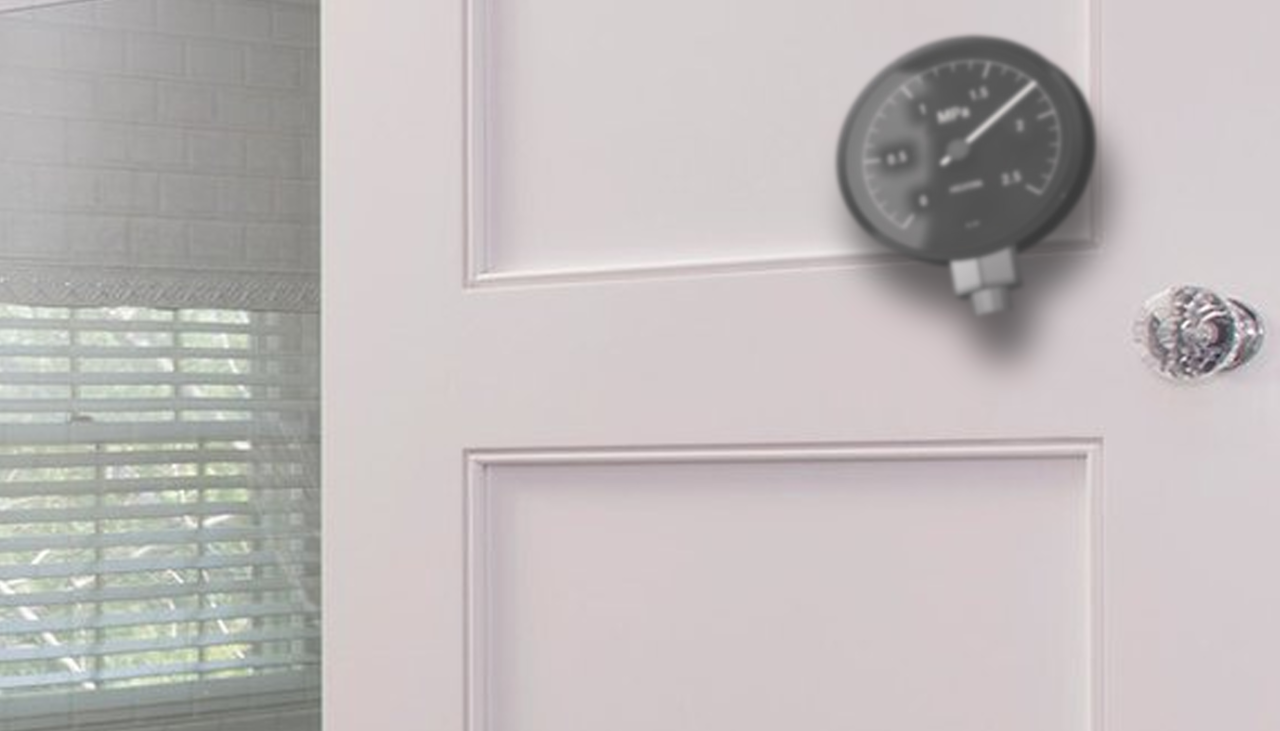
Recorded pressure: 1.8
